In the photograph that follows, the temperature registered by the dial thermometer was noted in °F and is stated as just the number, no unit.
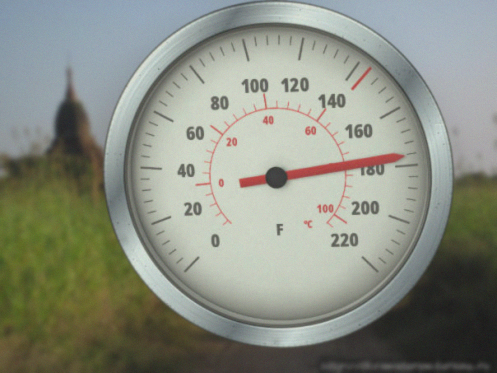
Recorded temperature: 176
